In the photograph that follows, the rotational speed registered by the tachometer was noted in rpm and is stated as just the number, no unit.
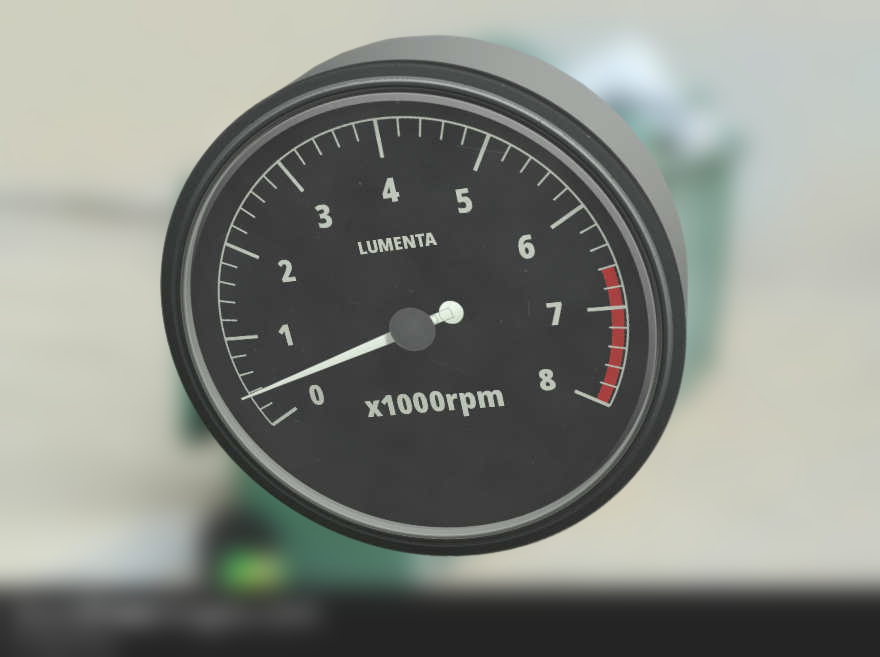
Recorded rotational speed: 400
